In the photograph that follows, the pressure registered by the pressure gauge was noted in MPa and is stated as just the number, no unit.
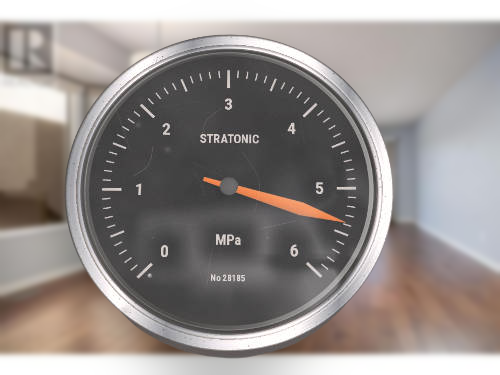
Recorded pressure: 5.4
